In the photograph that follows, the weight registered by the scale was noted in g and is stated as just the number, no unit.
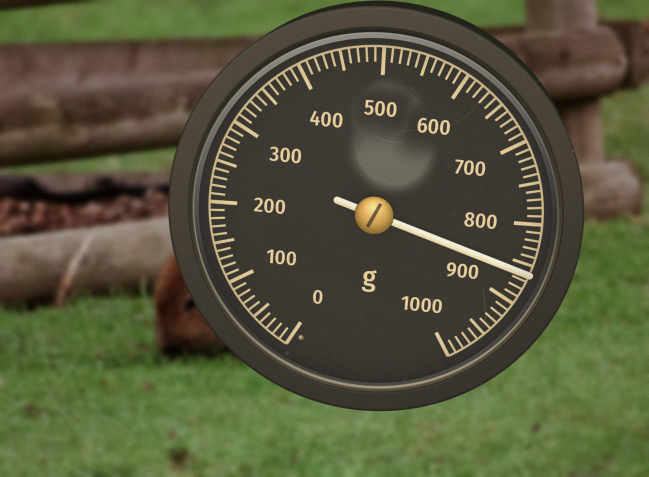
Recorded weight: 860
